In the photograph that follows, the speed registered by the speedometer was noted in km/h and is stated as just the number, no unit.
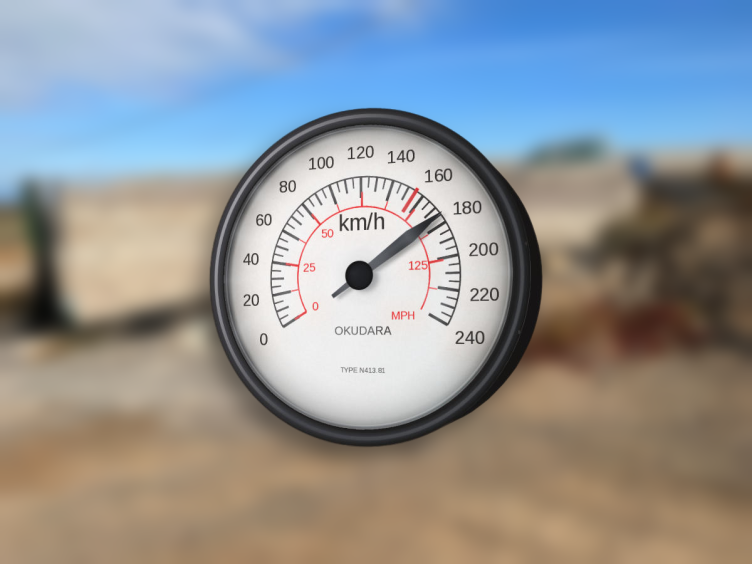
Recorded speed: 175
